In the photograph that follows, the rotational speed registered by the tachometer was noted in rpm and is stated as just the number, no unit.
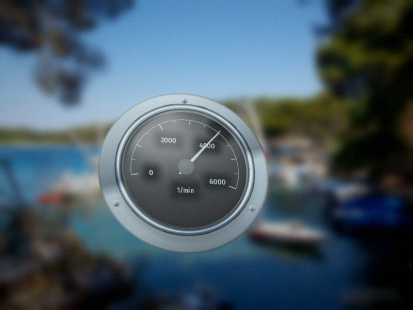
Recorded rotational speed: 4000
